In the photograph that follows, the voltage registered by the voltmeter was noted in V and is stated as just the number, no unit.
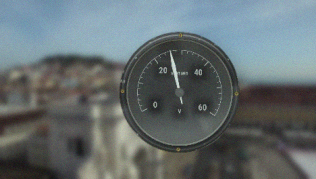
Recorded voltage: 26
